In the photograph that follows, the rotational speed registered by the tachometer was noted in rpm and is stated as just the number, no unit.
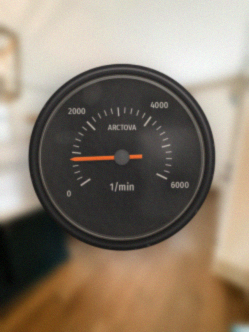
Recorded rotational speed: 800
